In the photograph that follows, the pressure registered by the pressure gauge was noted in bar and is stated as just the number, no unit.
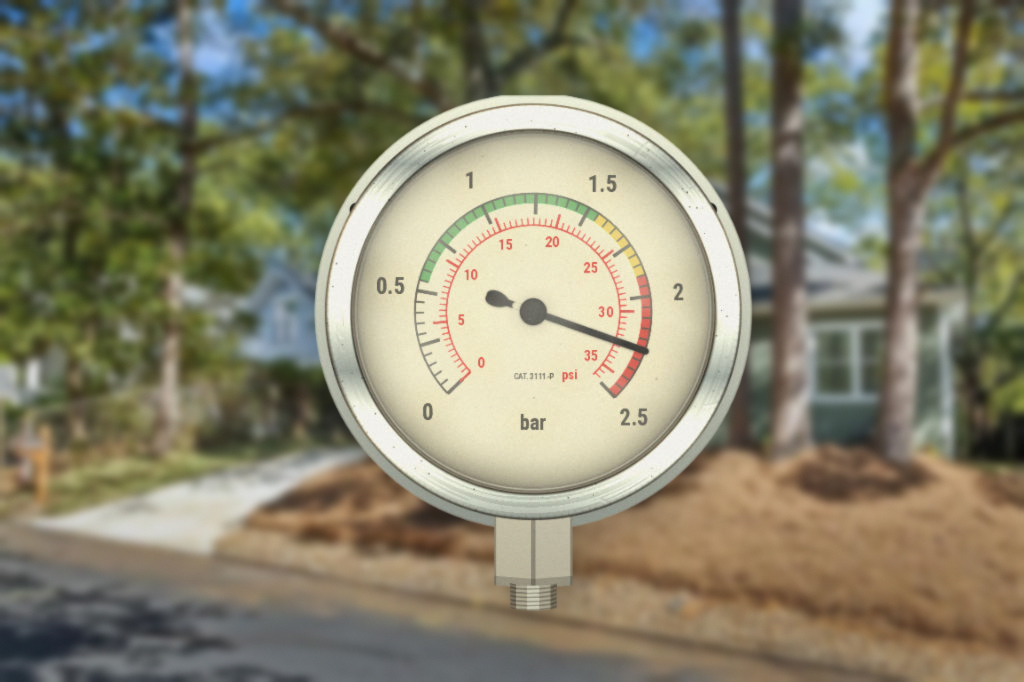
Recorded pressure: 2.25
